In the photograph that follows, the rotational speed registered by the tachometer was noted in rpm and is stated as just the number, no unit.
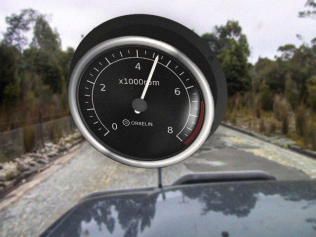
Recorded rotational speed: 4625
